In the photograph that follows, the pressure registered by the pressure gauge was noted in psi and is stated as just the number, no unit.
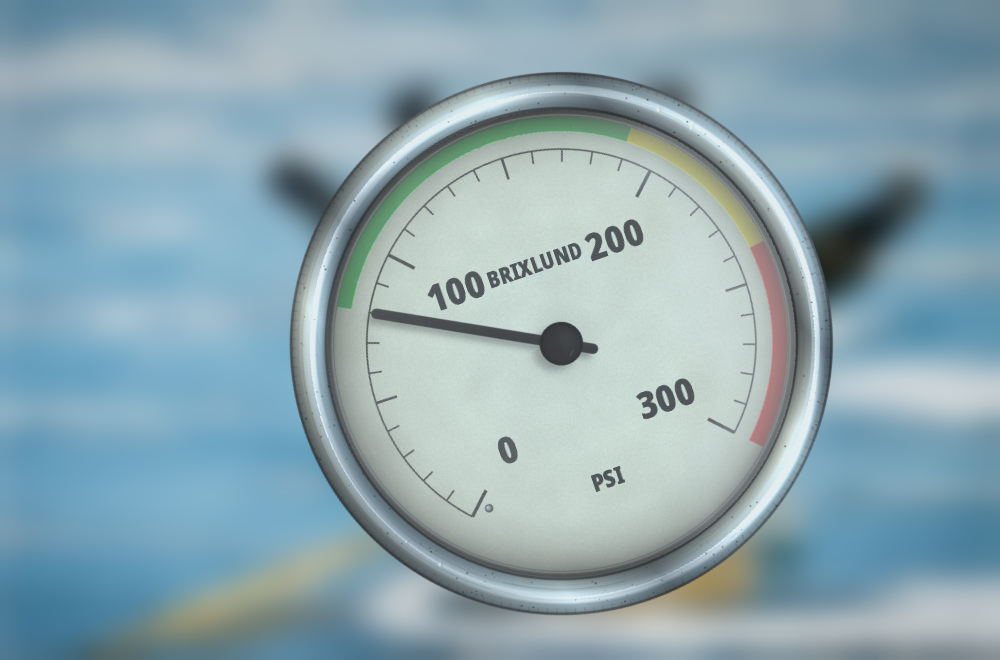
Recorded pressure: 80
